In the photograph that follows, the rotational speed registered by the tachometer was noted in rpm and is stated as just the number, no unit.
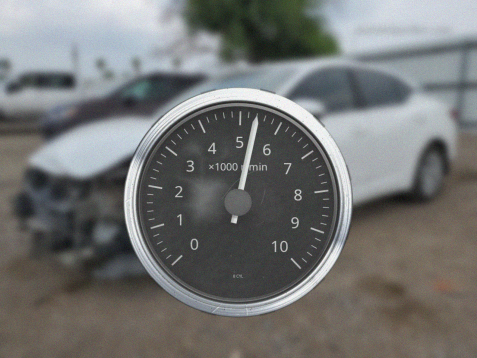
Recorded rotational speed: 5400
